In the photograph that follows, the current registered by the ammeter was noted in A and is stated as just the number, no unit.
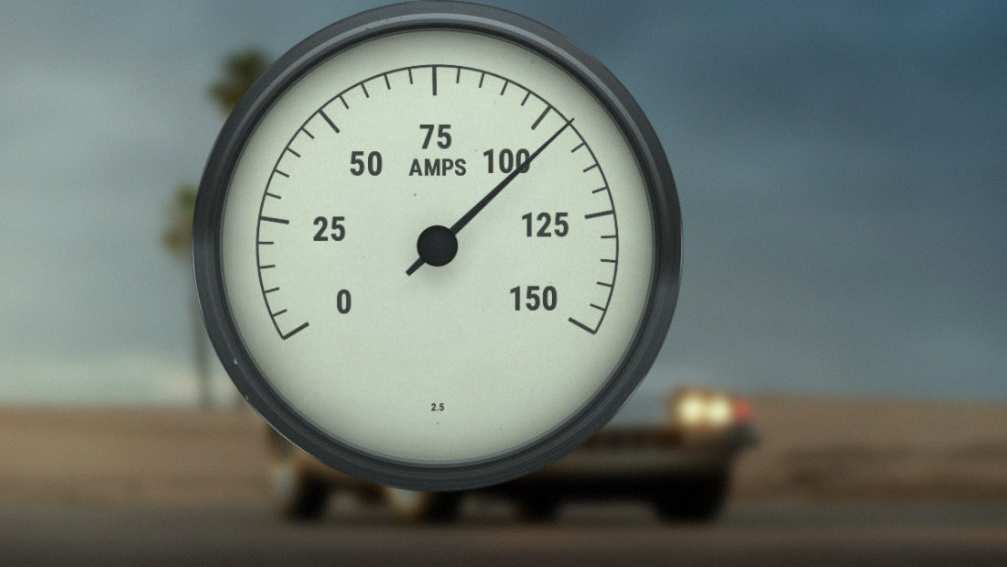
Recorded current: 105
